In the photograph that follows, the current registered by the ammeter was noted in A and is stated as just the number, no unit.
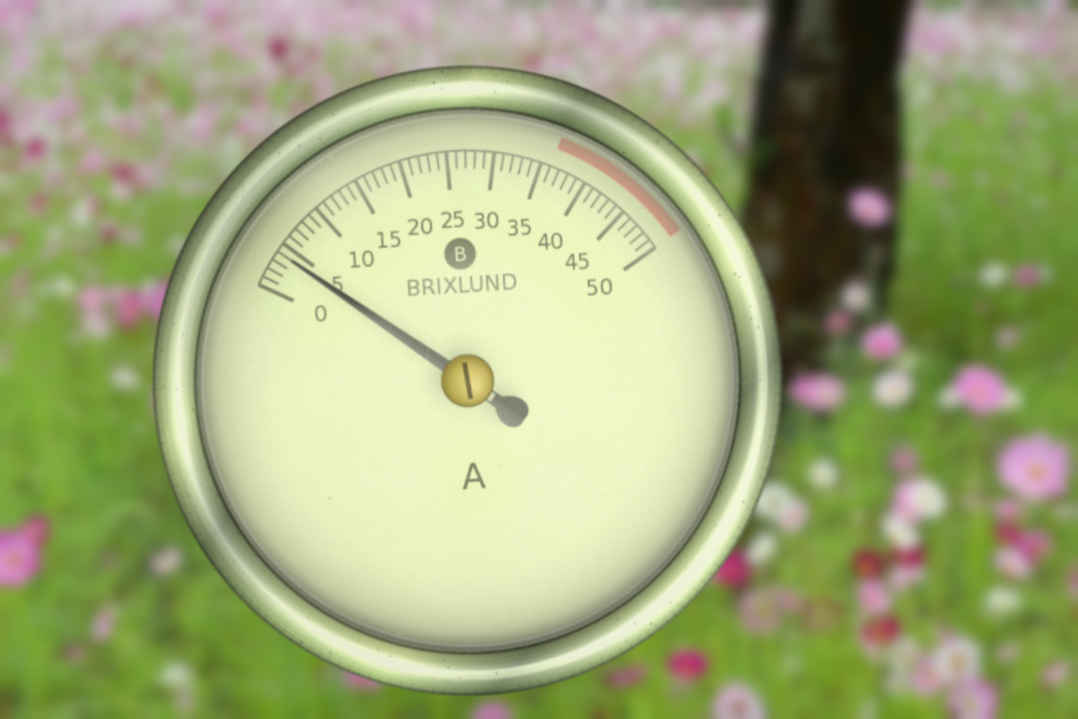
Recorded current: 4
